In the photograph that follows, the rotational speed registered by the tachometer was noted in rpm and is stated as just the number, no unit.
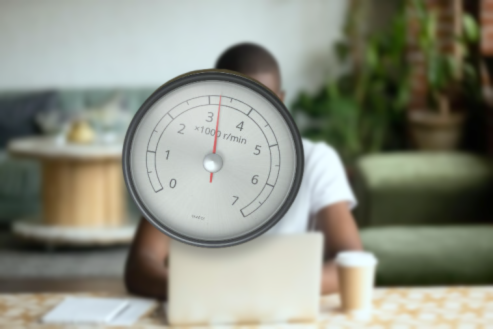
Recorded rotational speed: 3250
